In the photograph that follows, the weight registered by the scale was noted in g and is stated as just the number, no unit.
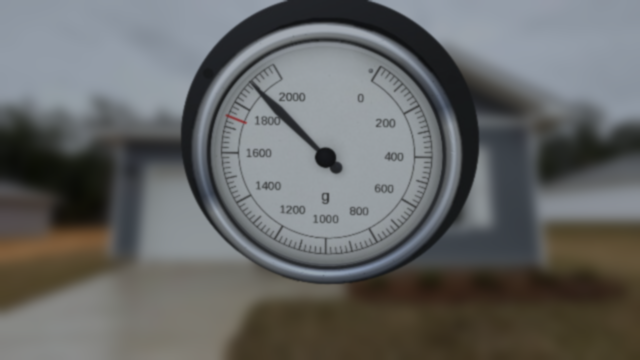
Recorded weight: 1900
